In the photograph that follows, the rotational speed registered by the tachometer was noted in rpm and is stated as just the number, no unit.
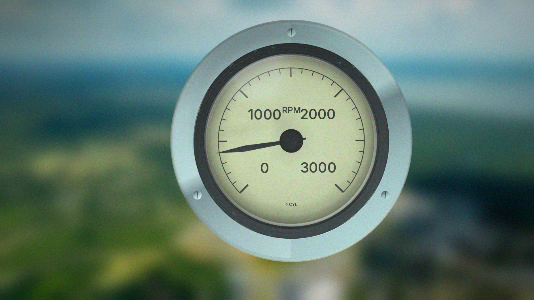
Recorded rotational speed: 400
